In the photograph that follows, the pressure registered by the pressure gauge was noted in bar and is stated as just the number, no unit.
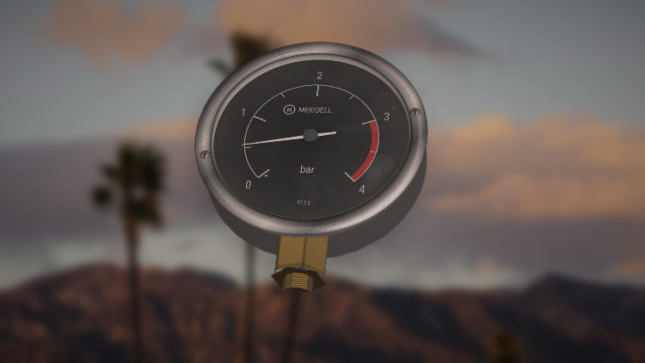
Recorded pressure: 0.5
